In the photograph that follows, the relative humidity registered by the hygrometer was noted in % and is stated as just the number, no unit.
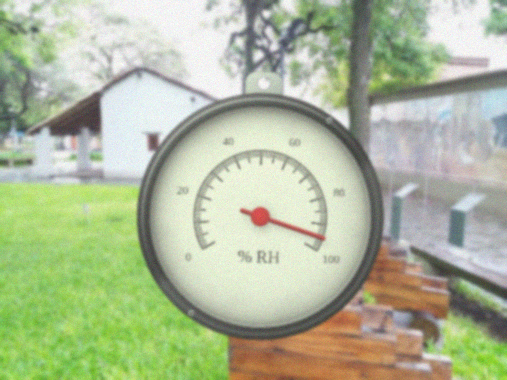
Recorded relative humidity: 95
